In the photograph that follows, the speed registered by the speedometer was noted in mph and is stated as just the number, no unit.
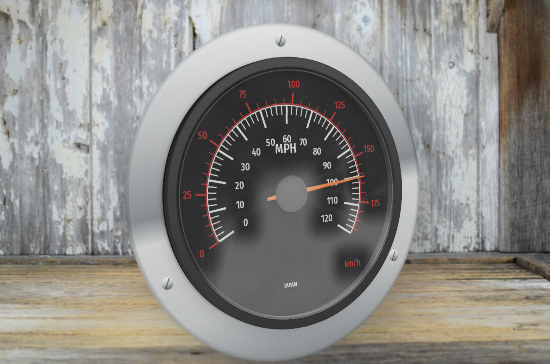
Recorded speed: 100
